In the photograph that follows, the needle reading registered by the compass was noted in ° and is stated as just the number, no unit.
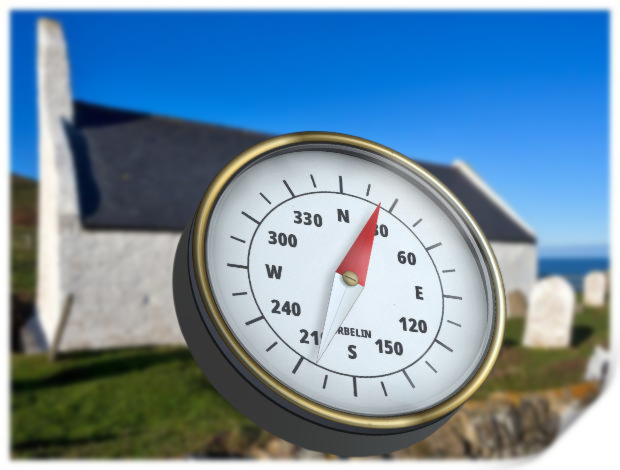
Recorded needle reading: 22.5
